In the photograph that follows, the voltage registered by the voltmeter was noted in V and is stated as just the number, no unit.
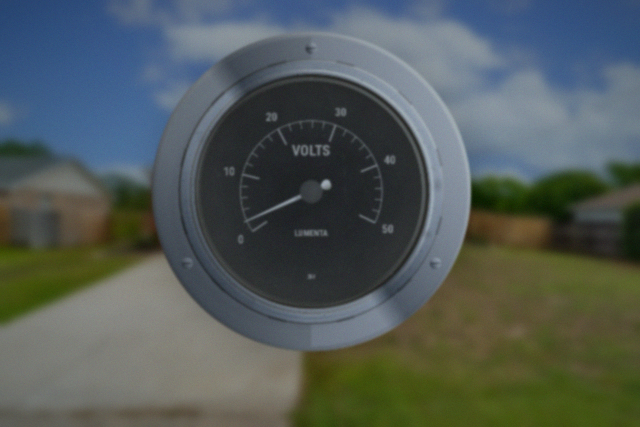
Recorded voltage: 2
